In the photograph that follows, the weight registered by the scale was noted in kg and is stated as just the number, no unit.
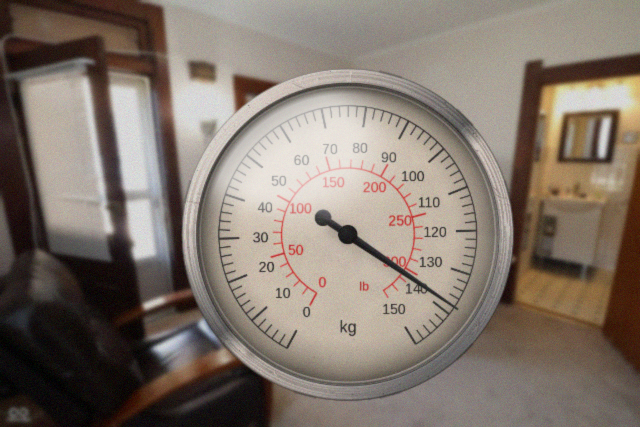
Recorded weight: 138
